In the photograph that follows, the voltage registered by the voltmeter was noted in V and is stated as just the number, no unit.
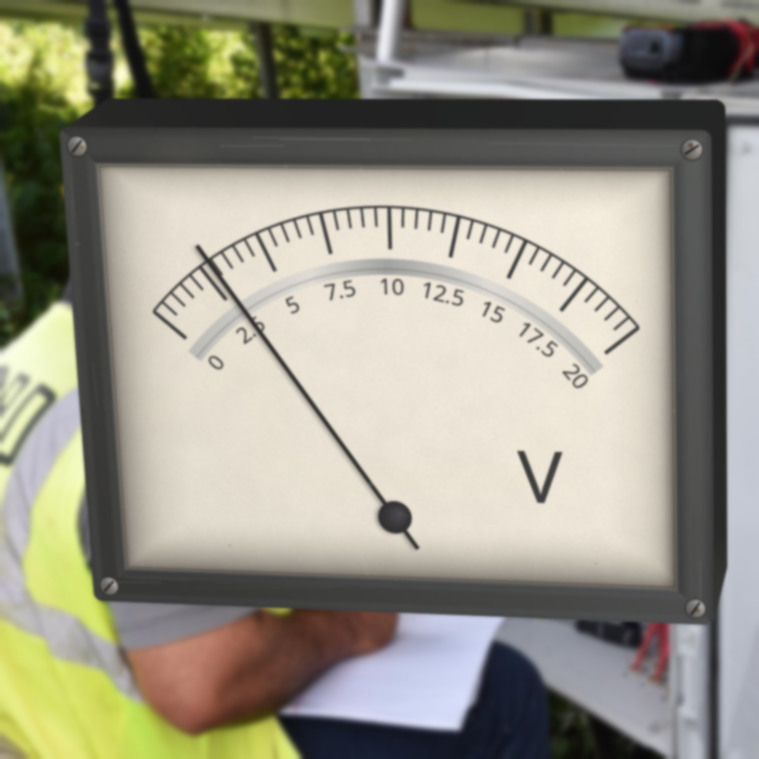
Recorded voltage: 3
